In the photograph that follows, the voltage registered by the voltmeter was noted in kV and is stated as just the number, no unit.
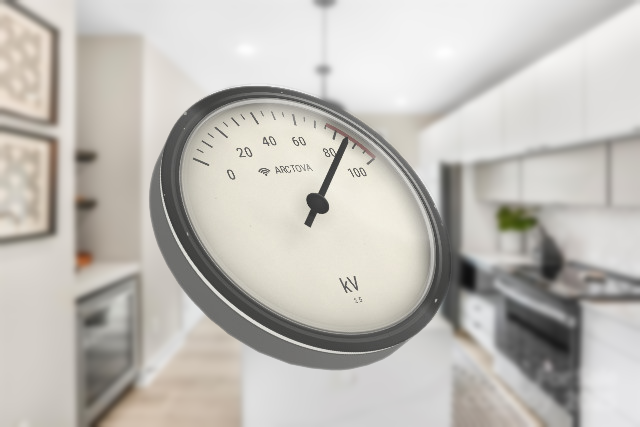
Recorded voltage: 85
